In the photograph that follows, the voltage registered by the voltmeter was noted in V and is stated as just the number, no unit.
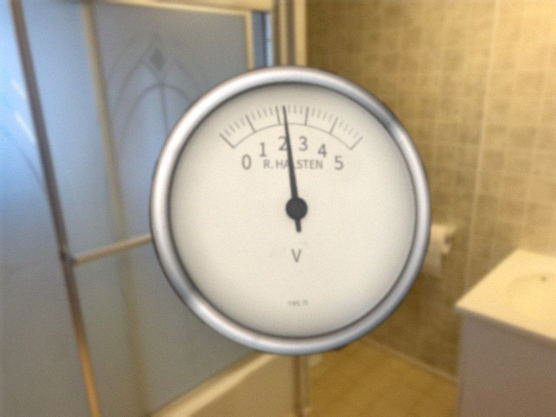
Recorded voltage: 2.2
